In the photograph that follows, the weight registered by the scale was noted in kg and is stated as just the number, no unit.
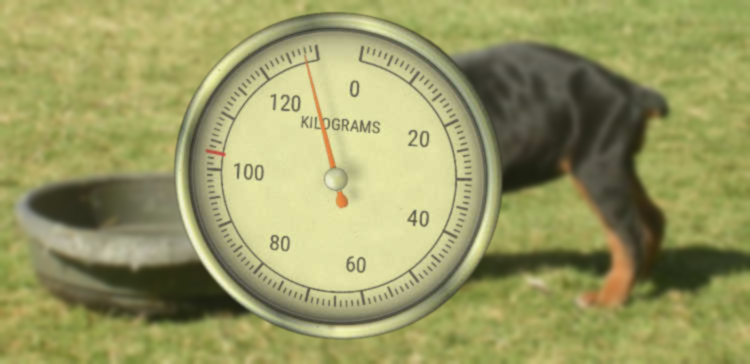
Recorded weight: 128
